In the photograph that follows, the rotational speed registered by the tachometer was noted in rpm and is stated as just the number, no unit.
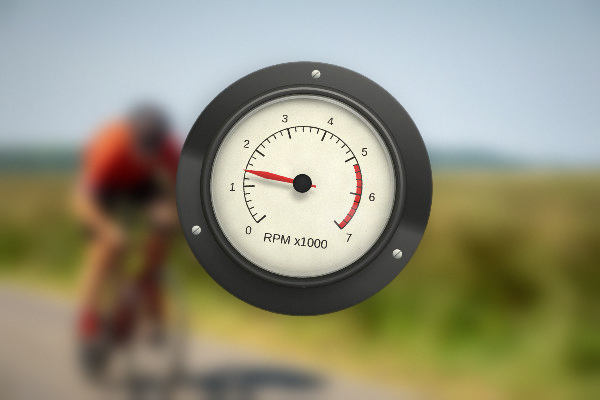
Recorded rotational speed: 1400
